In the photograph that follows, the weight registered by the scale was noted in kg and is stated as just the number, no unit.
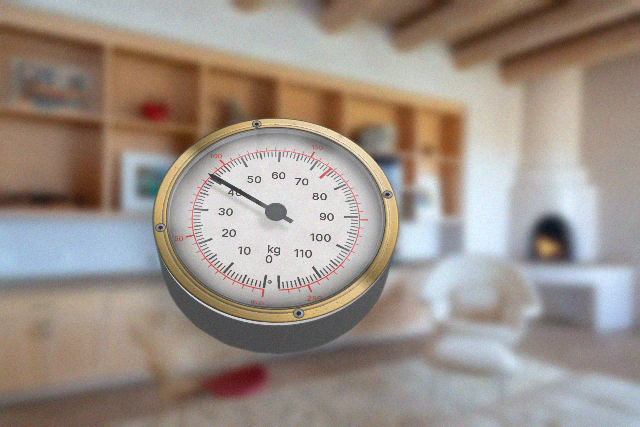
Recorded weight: 40
